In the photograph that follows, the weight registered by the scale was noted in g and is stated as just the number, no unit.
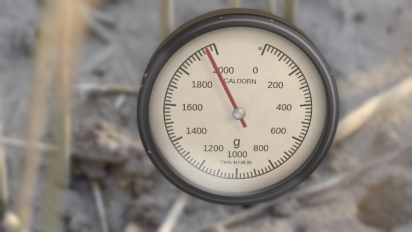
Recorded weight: 1960
